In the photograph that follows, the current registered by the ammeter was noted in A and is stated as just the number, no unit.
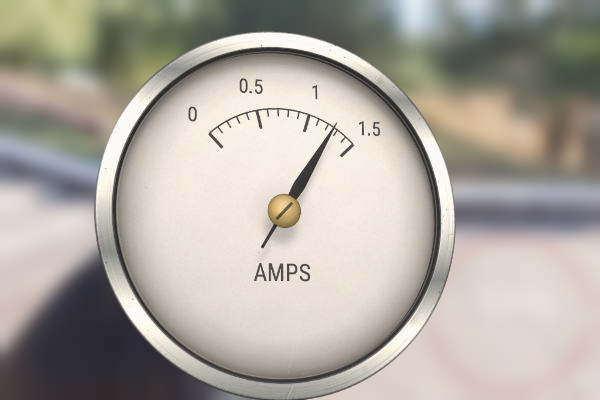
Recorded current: 1.25
